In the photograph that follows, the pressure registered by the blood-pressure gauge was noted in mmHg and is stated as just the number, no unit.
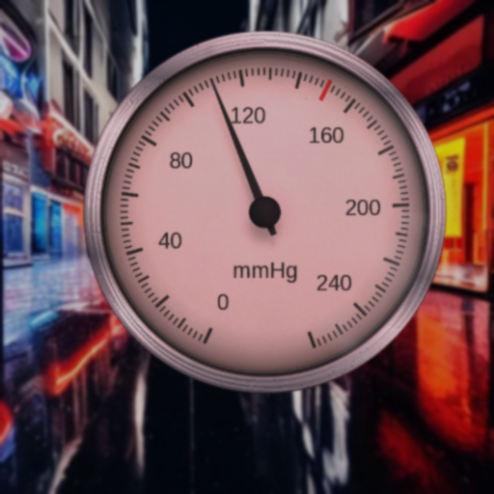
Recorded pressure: 110
